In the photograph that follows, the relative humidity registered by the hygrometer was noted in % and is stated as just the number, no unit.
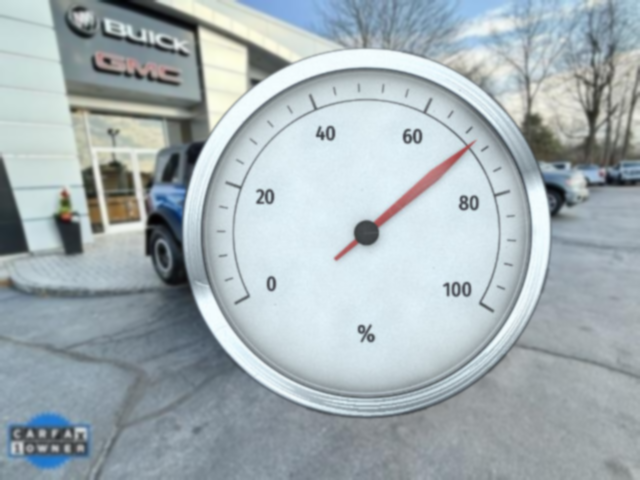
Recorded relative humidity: 70
